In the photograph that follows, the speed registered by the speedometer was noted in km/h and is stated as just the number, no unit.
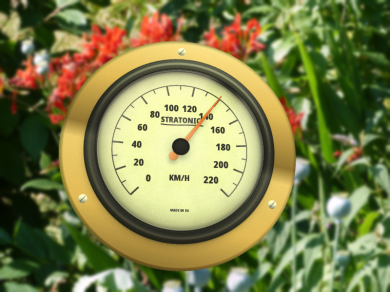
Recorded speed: 140
